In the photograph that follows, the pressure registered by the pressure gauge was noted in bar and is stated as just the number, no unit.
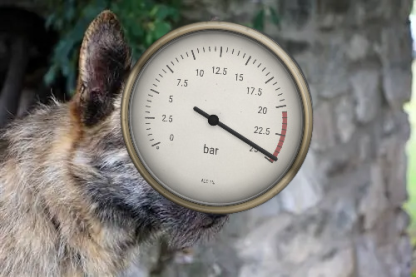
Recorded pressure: 24.5
